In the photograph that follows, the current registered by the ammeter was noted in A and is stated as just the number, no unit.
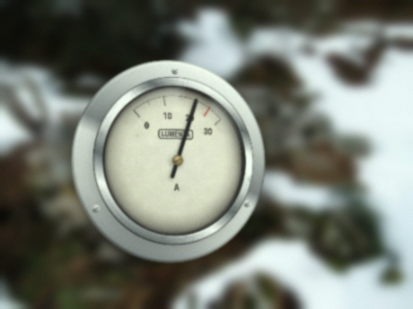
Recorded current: 20
